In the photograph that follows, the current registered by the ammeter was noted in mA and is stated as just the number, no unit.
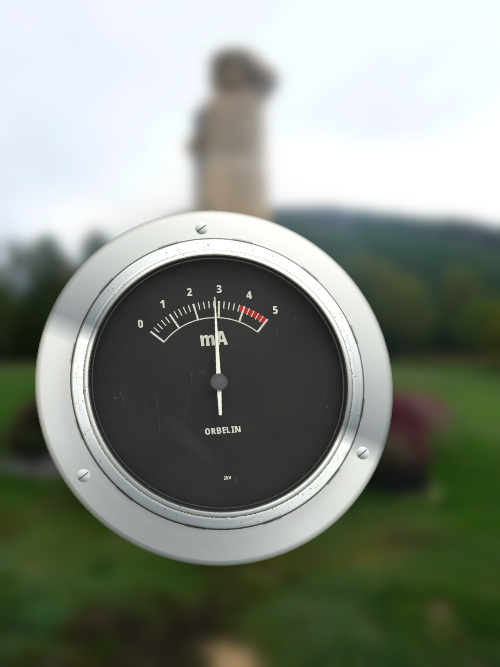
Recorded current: 2.8
